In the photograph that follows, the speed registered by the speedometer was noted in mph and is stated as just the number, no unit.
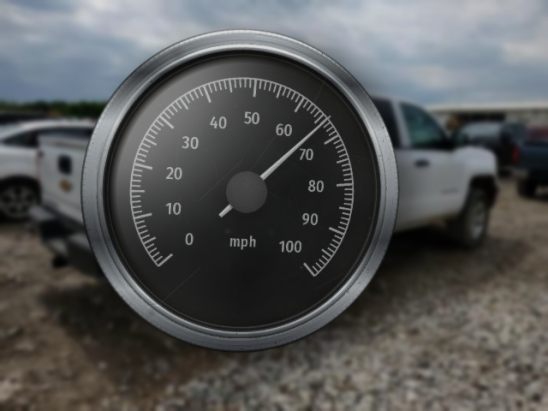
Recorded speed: 66
